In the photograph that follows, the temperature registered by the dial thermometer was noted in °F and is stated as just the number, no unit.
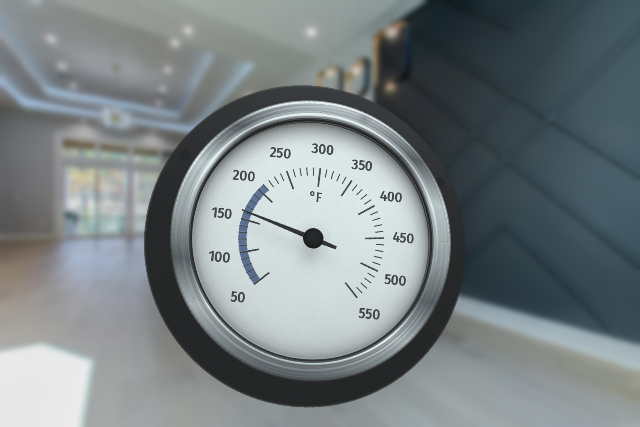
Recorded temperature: 160
